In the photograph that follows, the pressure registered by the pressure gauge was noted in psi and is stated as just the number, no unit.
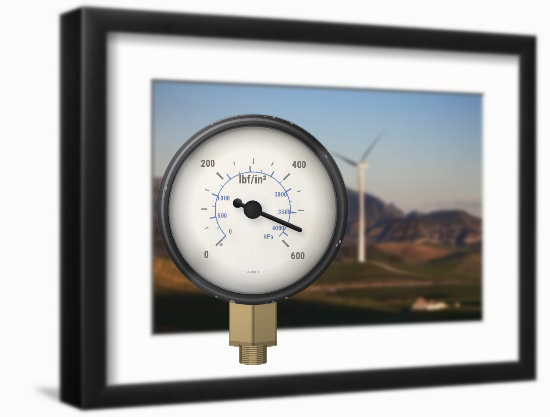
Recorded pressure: 550
